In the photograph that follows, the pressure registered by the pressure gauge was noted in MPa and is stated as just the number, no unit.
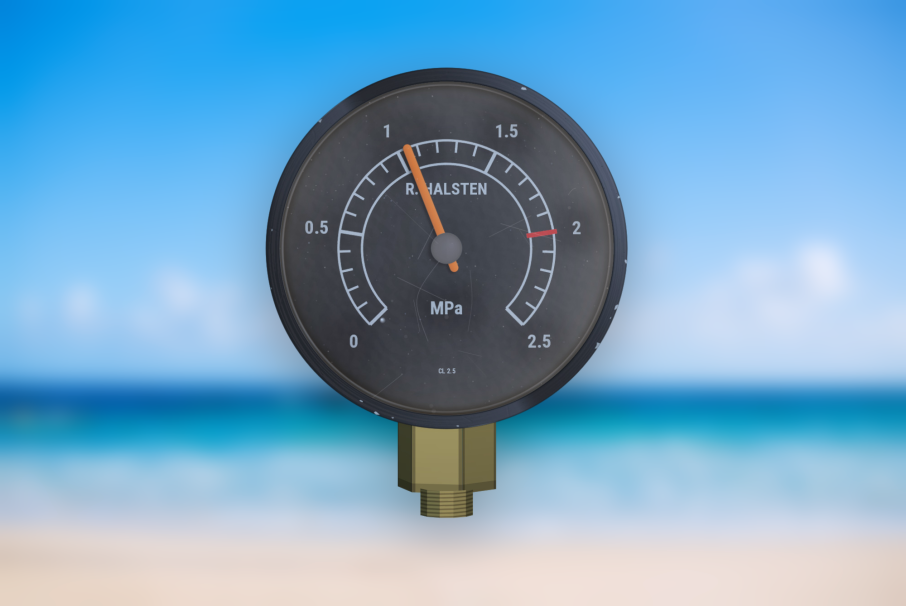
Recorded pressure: 1.05
